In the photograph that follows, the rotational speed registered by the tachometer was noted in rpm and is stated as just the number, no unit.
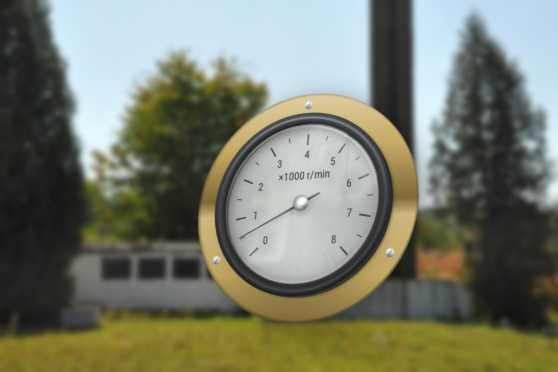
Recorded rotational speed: 500
